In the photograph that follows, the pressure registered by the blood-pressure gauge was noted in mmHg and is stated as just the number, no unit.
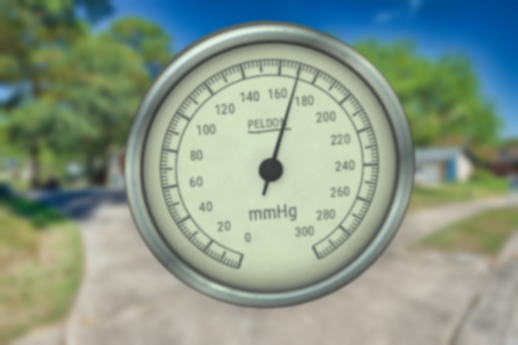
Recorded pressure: 170
